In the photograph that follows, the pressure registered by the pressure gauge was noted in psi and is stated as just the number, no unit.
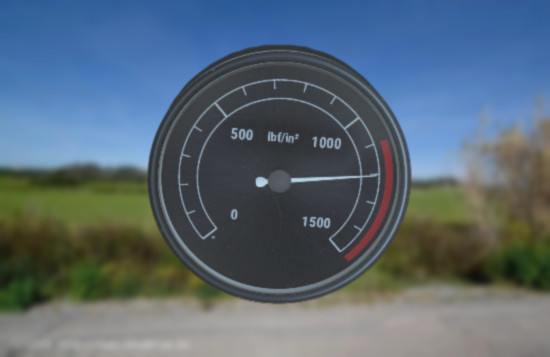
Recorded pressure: 1200
